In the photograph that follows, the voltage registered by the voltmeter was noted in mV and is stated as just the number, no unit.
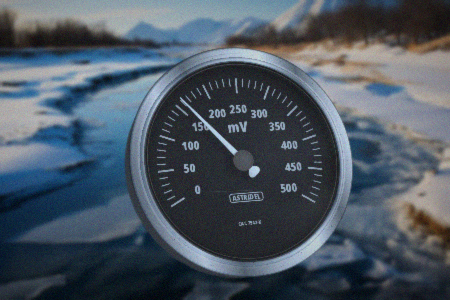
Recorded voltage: 160
